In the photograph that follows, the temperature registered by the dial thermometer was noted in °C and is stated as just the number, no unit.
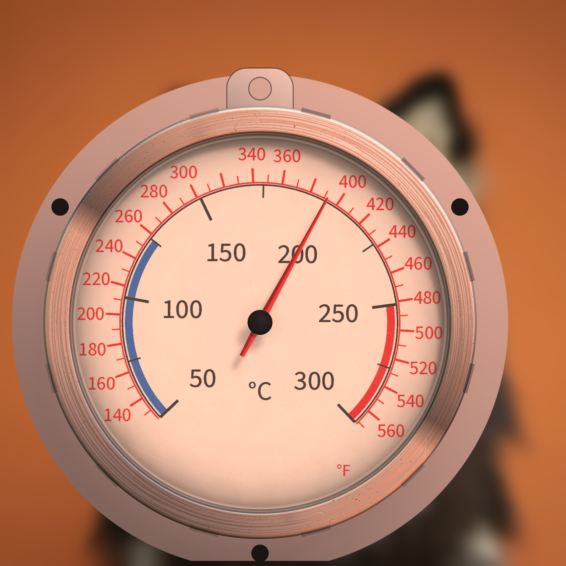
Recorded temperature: 200
